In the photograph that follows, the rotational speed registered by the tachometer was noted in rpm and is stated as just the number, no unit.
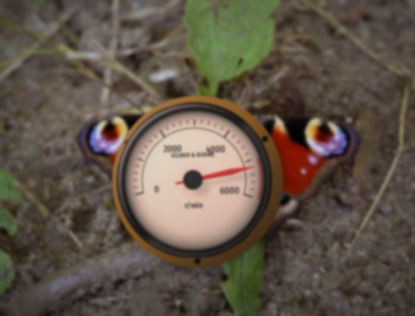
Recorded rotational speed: 5200
